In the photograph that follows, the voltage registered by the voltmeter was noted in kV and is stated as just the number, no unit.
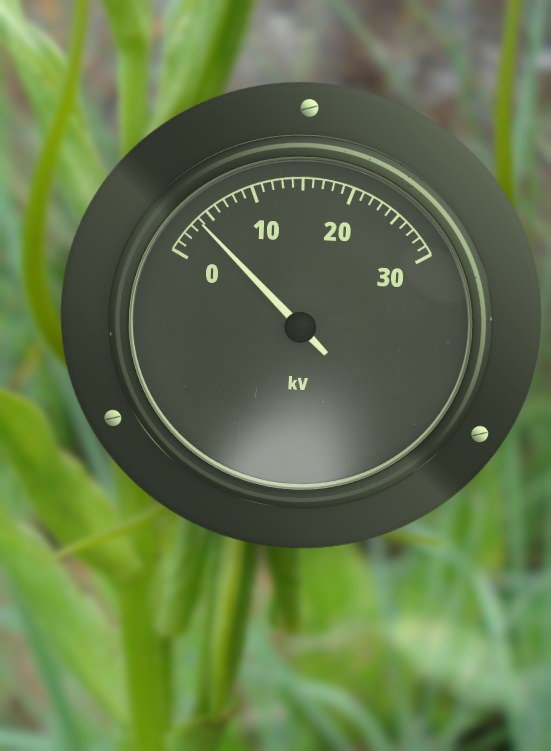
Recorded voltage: 4
